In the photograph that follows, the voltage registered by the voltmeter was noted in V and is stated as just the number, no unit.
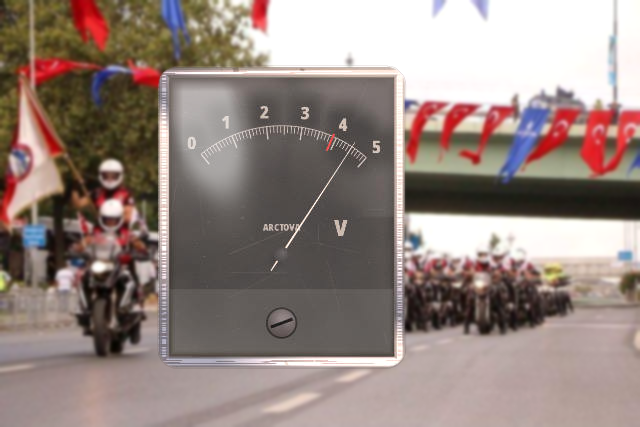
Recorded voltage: 4.5
